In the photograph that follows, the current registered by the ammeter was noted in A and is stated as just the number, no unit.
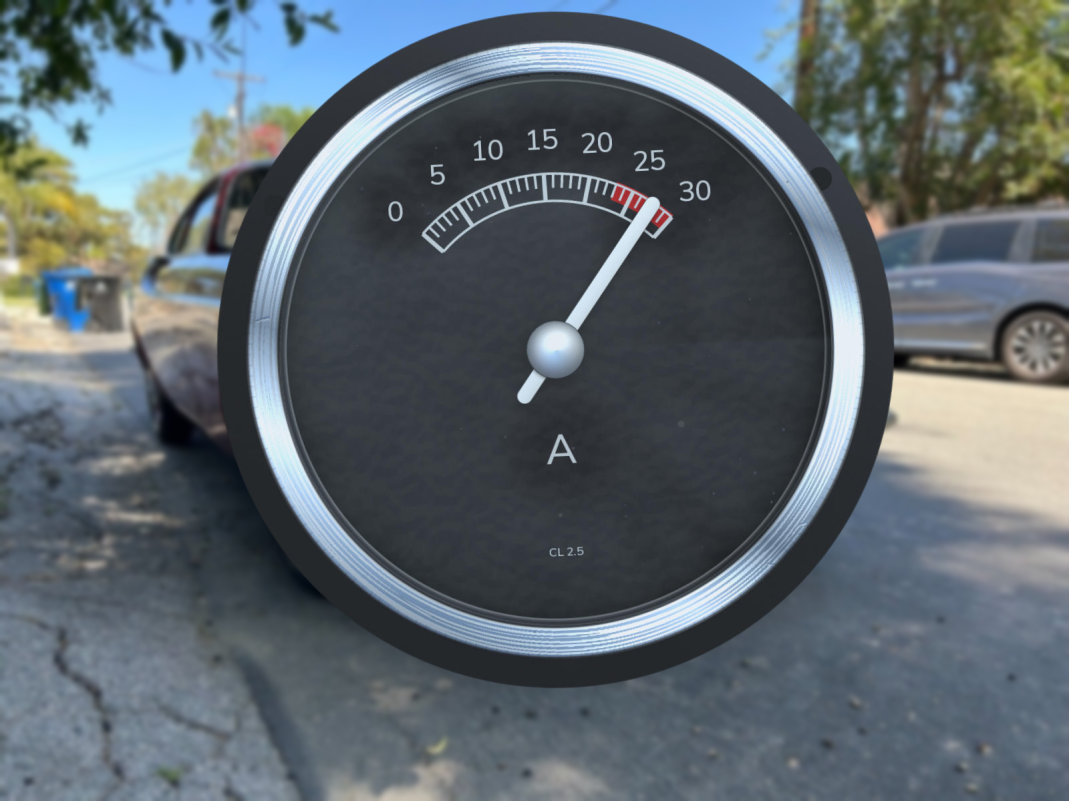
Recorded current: 27.5
